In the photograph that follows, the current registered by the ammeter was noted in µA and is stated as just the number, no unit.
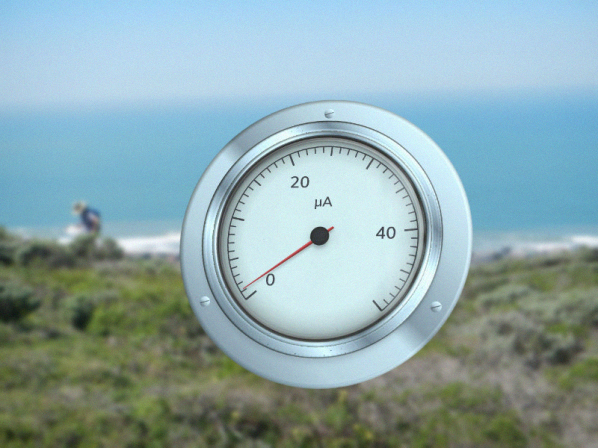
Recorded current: 1
